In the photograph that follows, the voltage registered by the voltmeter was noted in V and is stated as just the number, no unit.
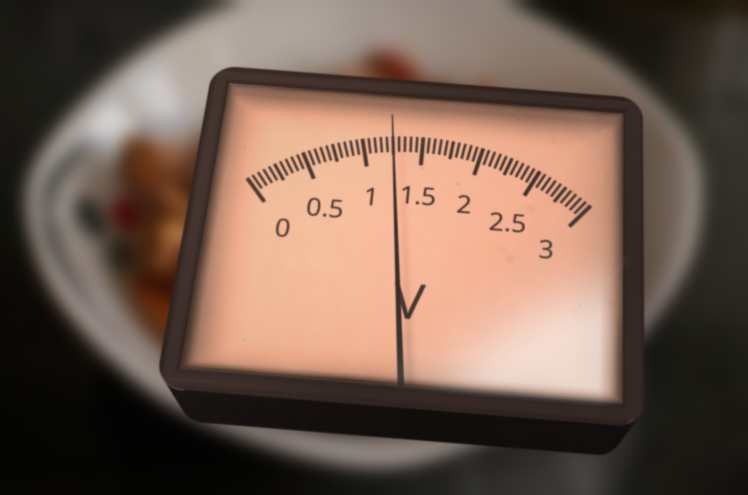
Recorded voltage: 1.25
